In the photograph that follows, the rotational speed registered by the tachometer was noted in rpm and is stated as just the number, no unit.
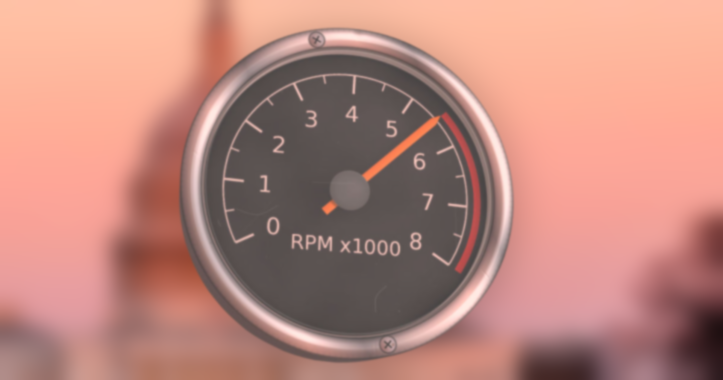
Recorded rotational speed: 5500
